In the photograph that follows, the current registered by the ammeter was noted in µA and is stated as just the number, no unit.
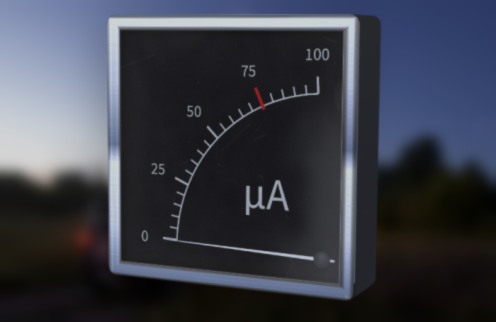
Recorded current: 0
